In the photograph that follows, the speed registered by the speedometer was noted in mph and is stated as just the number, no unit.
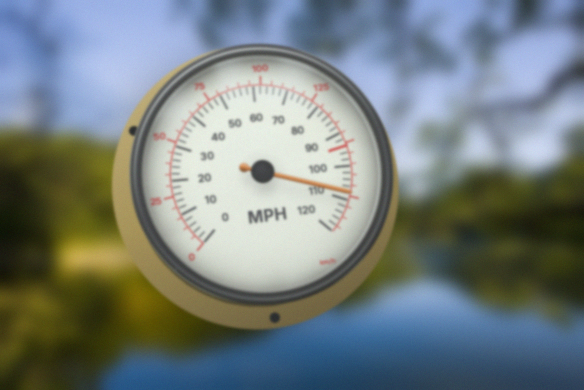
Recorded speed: 108
